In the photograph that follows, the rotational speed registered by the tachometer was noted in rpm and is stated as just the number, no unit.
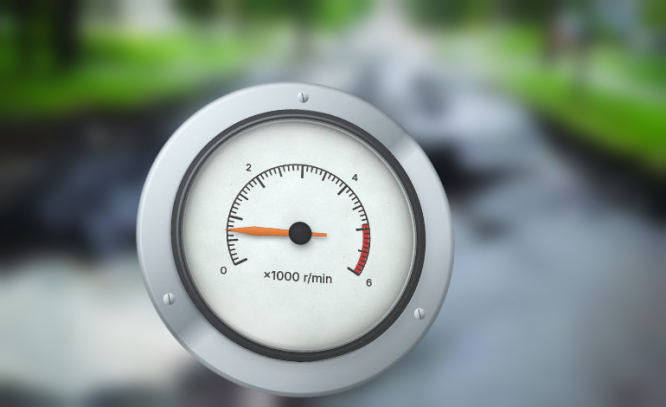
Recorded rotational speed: 700
